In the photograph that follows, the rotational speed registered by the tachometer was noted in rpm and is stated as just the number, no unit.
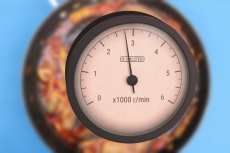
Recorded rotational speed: 2750
